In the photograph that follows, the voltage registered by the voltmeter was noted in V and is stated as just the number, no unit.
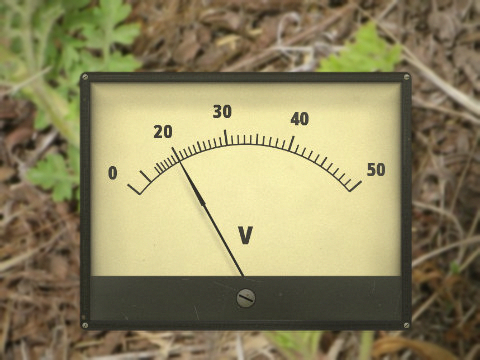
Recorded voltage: 20
